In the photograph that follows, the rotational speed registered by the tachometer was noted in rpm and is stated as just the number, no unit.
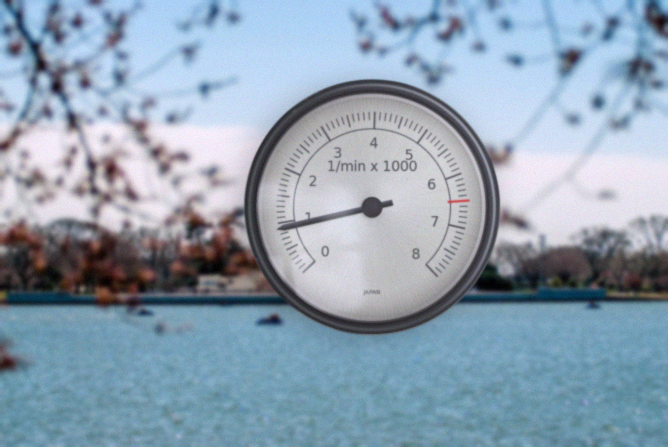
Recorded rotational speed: 900
